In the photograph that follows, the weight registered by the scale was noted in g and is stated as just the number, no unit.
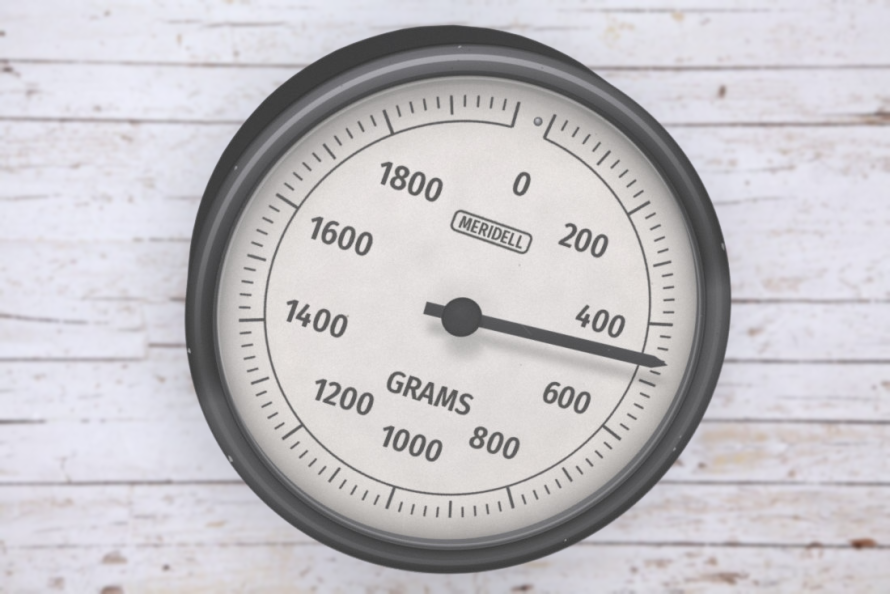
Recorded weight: 460
